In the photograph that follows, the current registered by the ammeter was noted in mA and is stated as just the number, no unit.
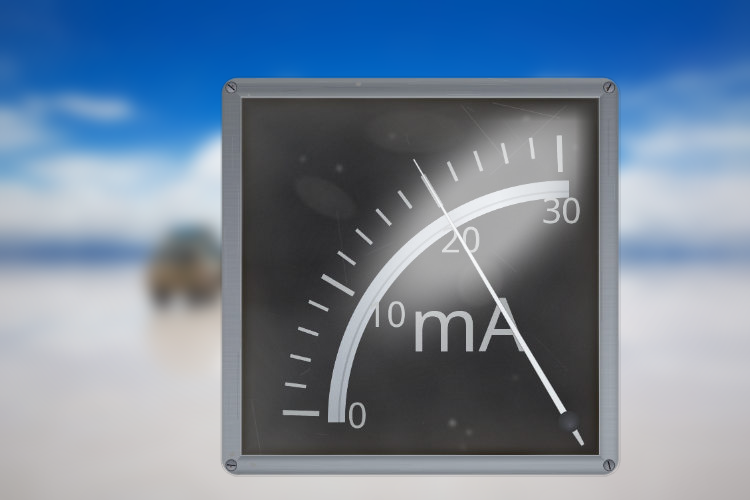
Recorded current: 20
